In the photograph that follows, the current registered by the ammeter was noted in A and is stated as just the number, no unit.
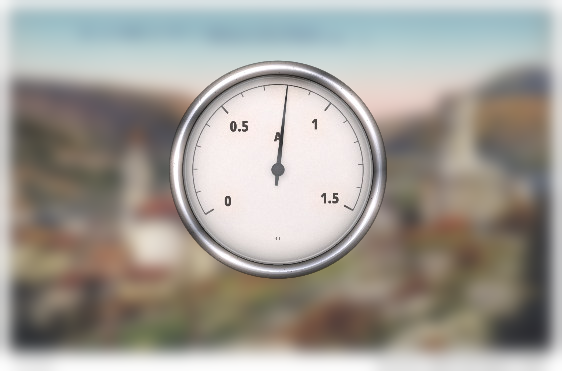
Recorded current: 0.8
